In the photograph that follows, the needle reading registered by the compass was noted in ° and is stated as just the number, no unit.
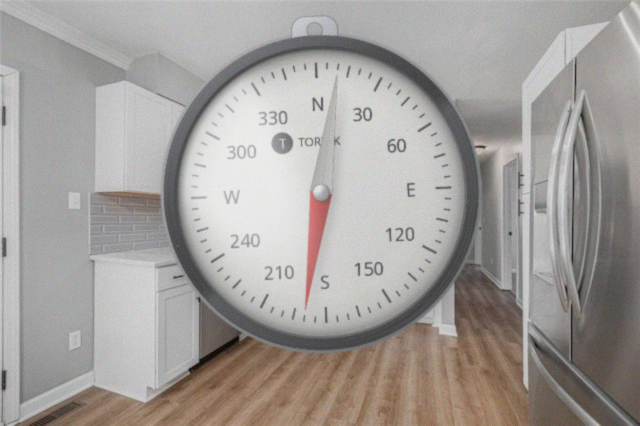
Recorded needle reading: 190
